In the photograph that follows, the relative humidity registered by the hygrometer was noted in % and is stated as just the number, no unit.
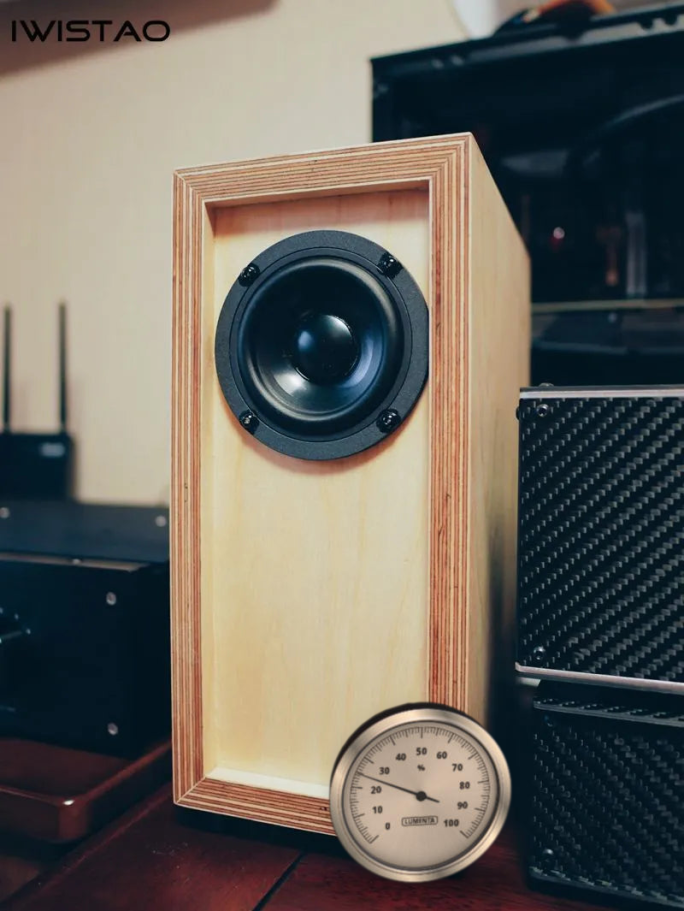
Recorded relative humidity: 25
